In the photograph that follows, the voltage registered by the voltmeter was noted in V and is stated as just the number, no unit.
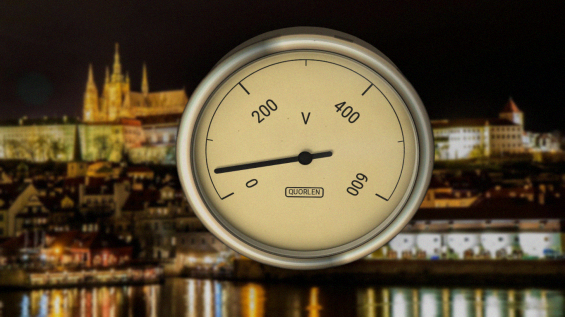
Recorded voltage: 50
